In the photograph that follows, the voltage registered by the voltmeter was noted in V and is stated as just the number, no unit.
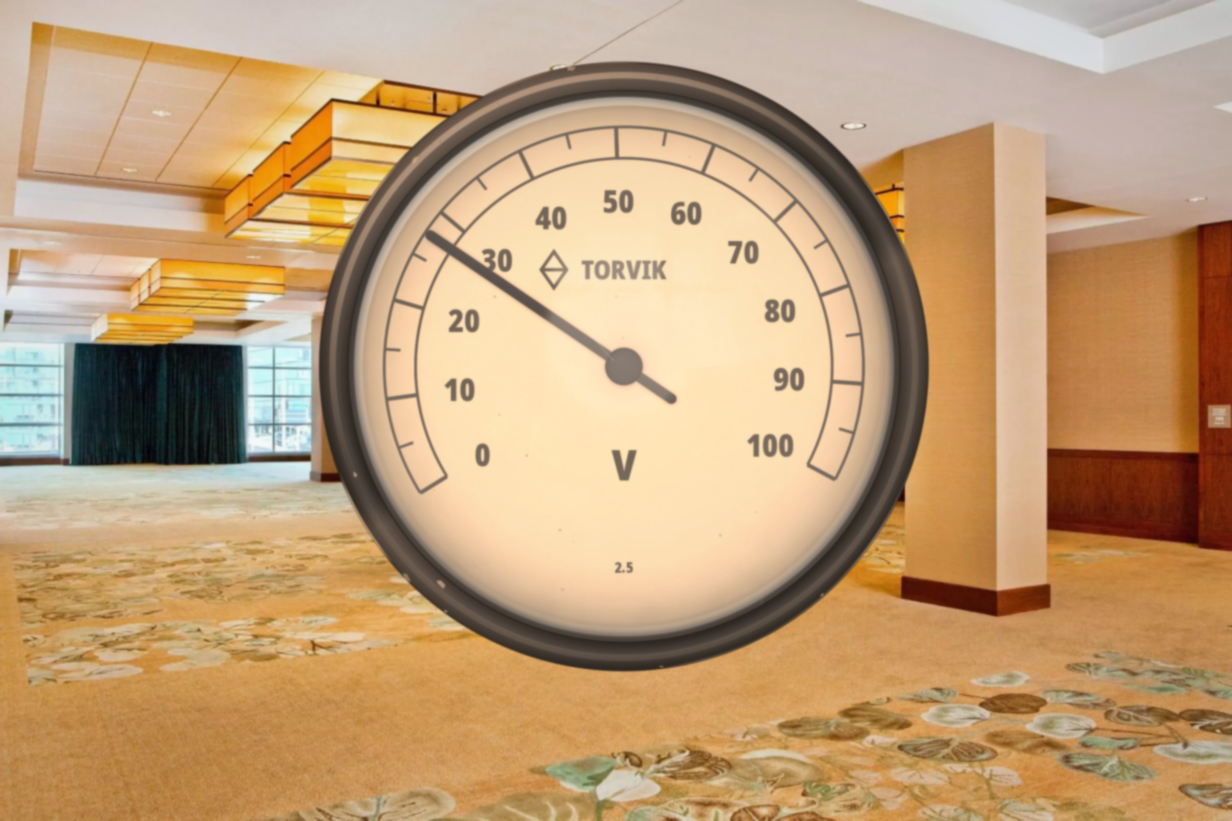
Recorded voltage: 27.5
